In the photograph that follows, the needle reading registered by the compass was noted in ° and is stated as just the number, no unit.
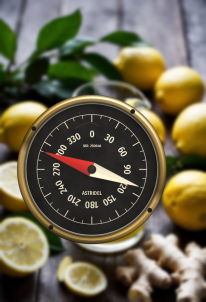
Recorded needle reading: 290
